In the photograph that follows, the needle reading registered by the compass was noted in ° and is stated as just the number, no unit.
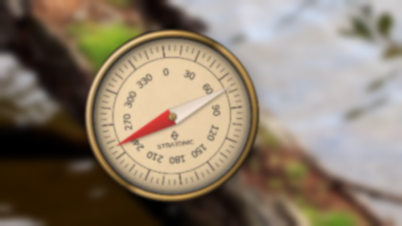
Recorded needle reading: 250
